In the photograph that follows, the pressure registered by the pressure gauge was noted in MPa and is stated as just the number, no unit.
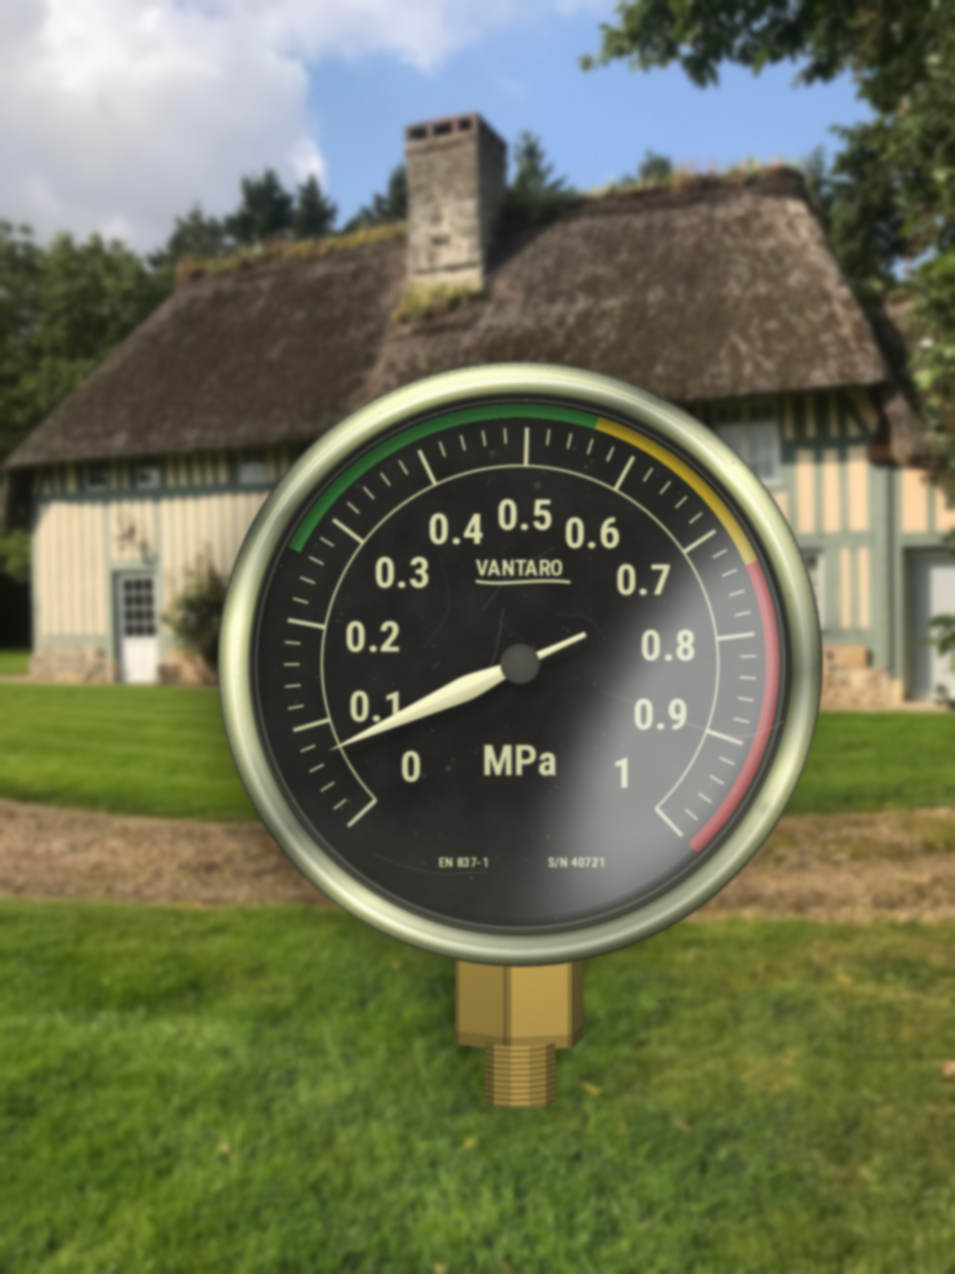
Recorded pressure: 0.07
